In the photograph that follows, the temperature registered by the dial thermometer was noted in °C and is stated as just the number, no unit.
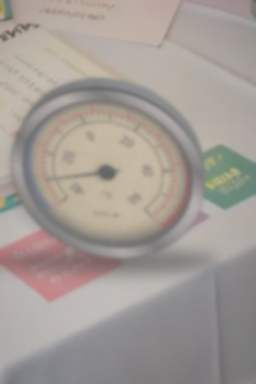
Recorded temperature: -30
